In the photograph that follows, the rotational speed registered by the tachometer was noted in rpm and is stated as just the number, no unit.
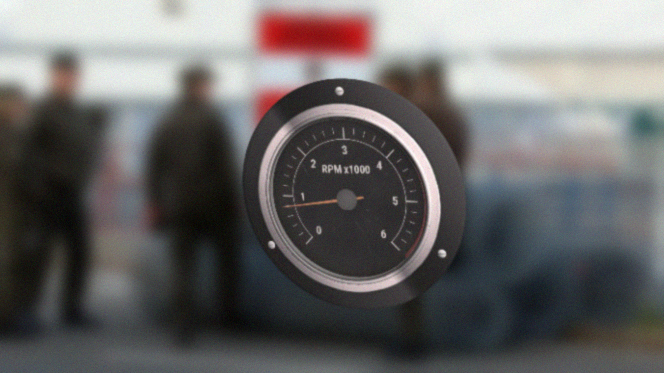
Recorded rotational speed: 800
